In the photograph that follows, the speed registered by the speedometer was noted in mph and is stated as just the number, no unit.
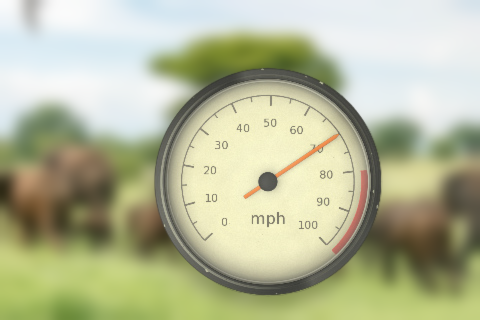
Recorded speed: 70
